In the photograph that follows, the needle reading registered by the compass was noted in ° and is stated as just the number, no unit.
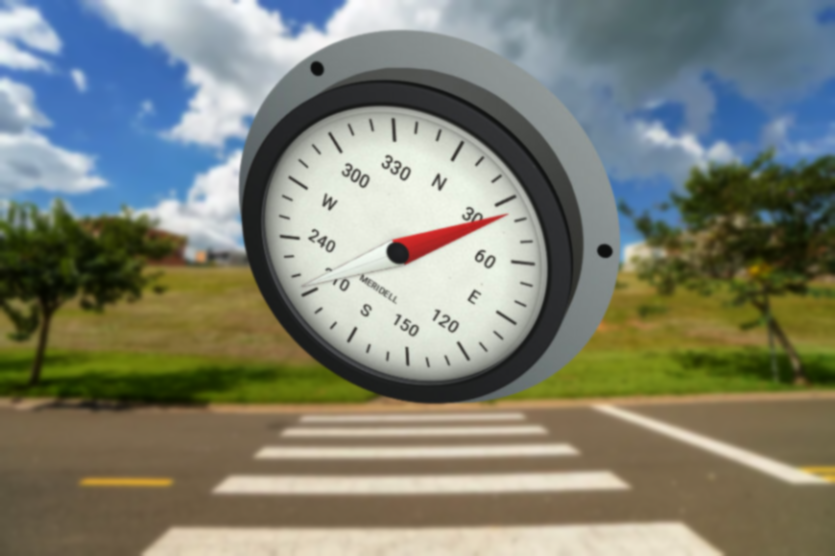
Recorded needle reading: 35
